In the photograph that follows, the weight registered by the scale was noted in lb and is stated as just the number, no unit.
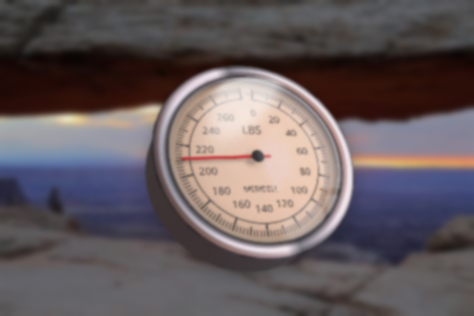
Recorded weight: 210
